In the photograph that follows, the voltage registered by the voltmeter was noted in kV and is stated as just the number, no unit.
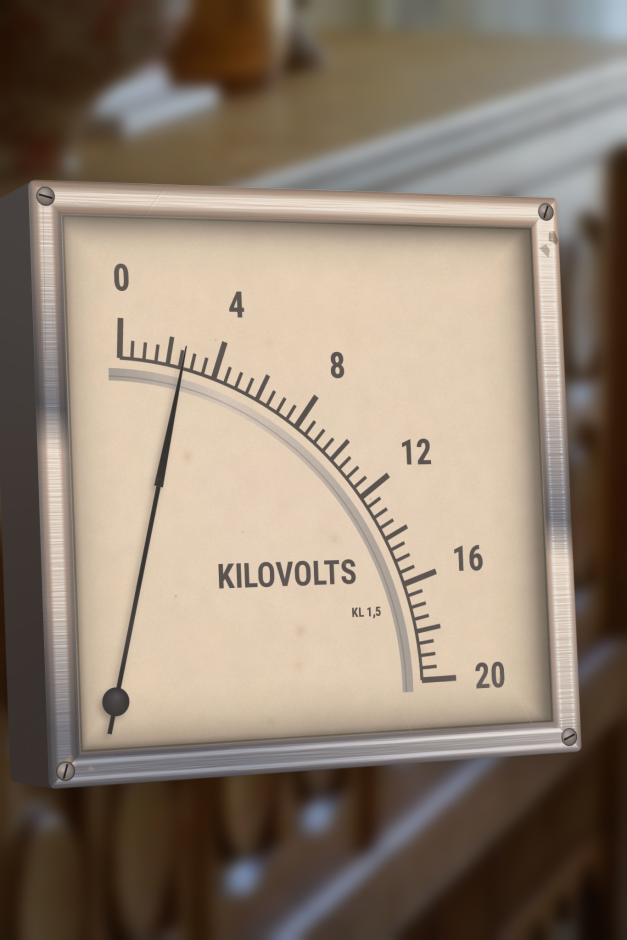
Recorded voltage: 2.5
